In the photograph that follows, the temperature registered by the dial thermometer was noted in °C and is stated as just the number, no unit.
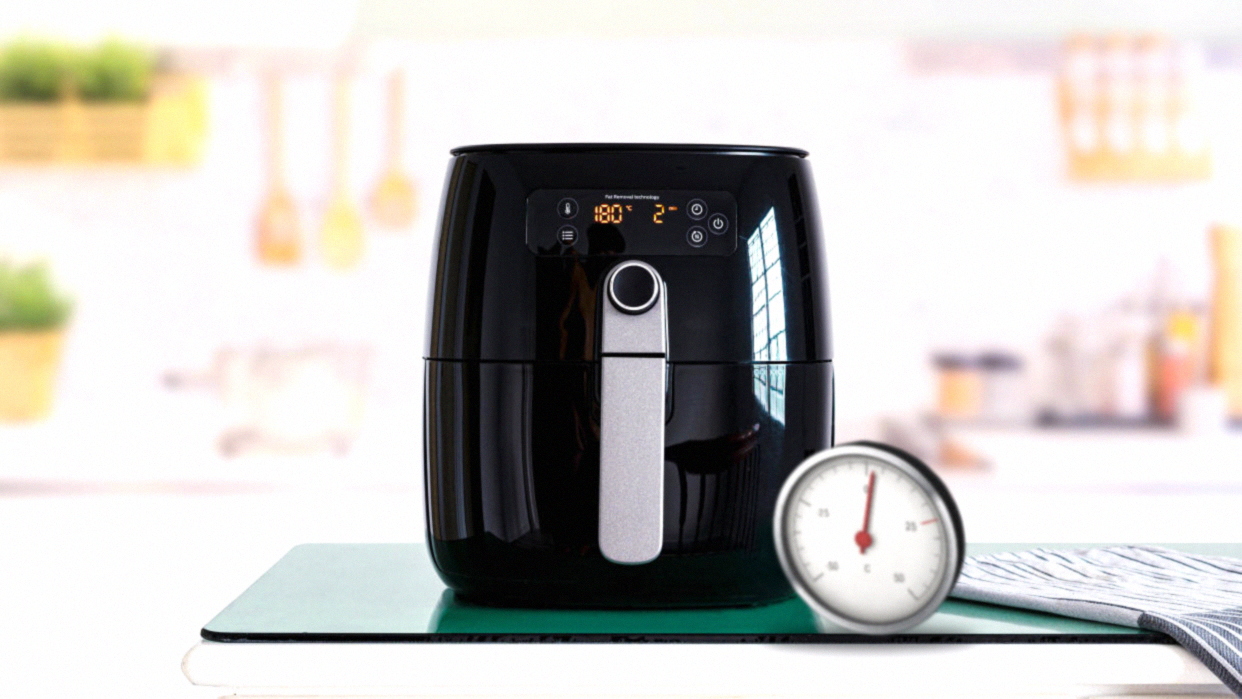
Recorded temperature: 2.5
